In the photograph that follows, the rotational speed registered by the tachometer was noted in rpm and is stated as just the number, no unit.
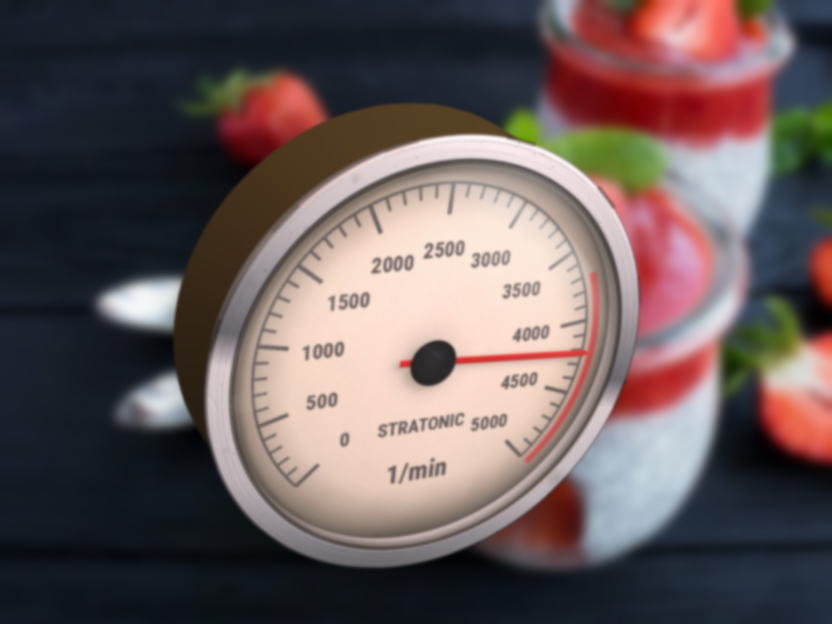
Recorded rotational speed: 4200
